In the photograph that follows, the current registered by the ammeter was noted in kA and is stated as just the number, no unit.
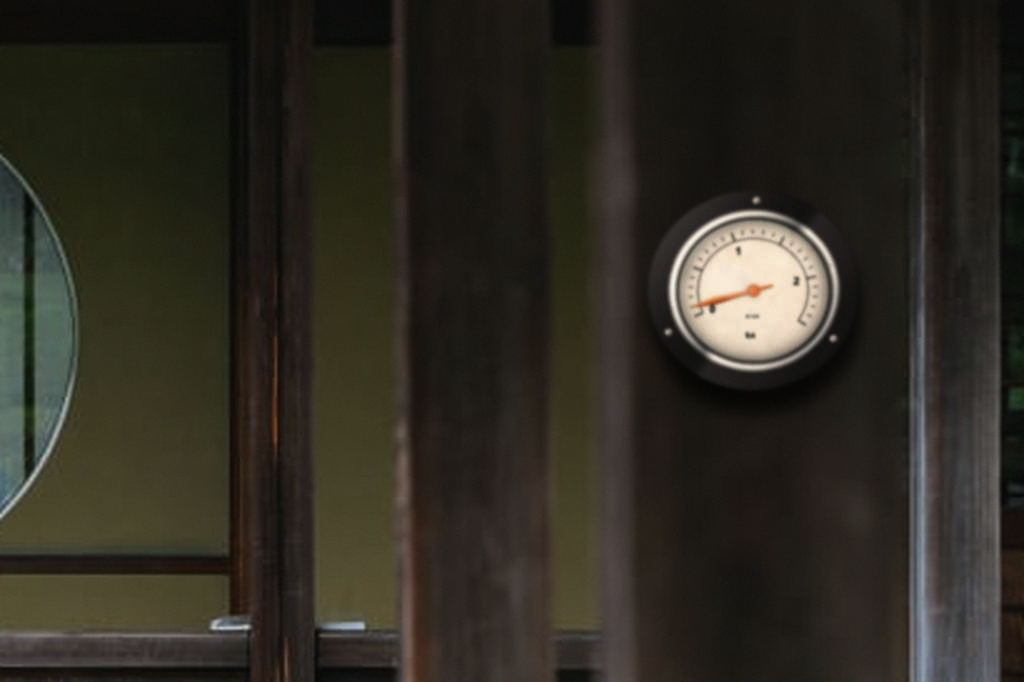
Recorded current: 0.1
